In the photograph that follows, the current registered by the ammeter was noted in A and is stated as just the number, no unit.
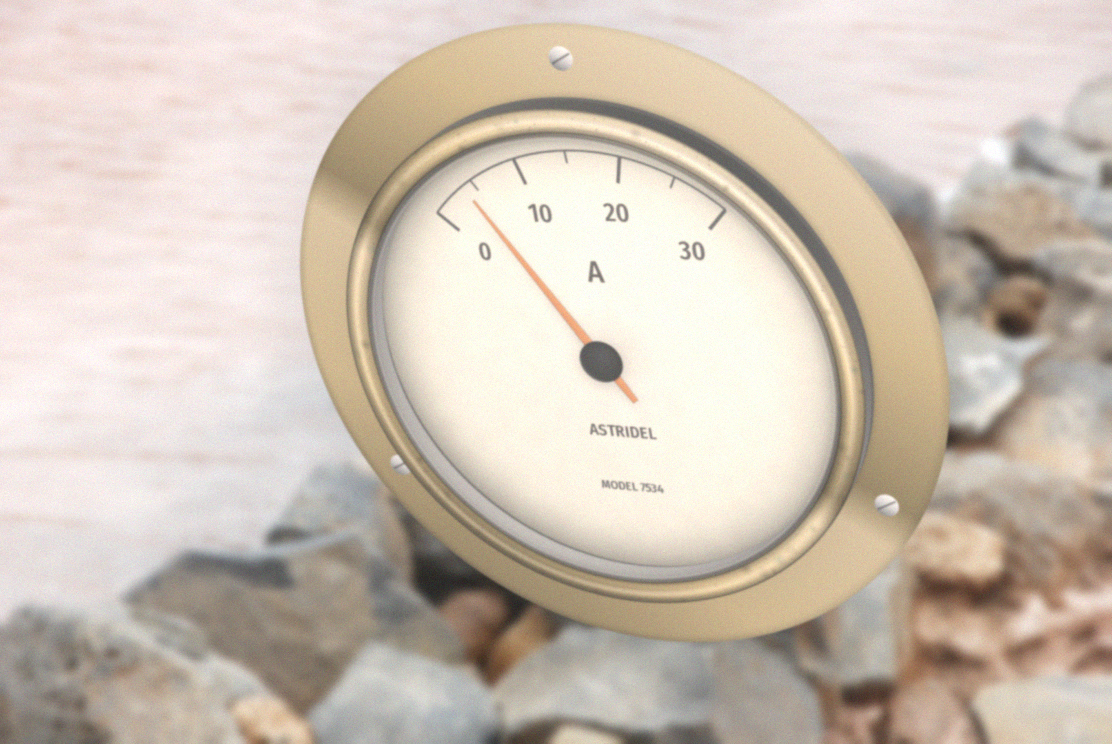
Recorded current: 5
